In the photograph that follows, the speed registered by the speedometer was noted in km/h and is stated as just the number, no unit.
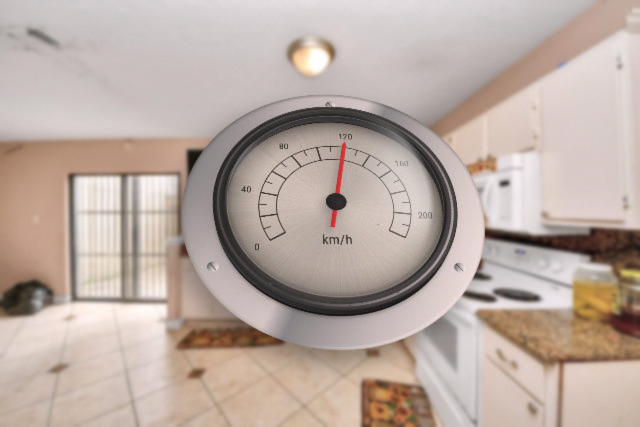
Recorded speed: 120
